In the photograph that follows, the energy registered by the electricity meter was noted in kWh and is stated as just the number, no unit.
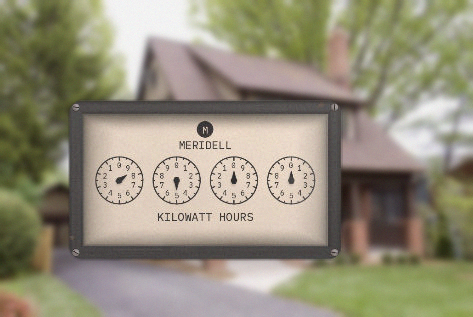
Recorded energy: 8500
